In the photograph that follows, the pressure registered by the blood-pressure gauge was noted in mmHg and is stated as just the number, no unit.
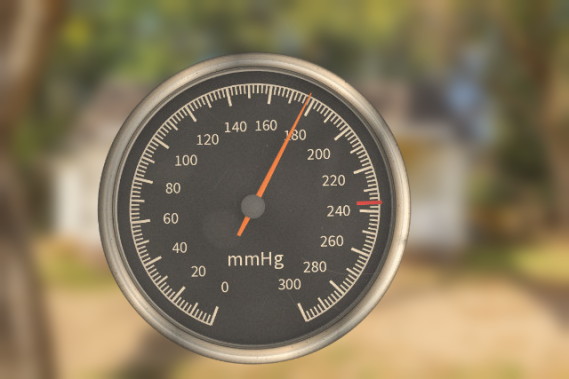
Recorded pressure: 178
